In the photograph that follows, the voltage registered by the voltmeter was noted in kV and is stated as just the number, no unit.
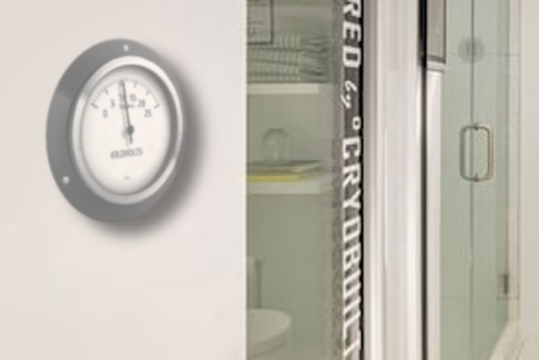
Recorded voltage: 10
